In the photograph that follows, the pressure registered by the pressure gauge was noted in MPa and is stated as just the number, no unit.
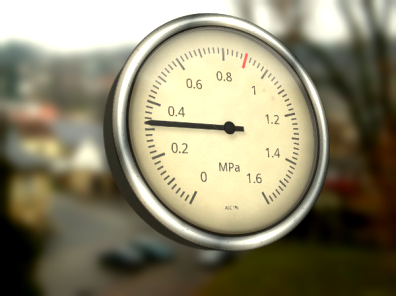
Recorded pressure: 0.32
